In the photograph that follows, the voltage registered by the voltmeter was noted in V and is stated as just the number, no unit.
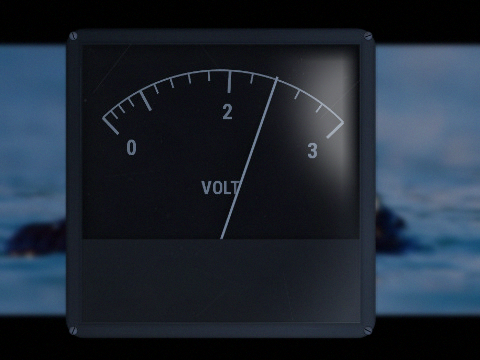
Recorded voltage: 2.4
